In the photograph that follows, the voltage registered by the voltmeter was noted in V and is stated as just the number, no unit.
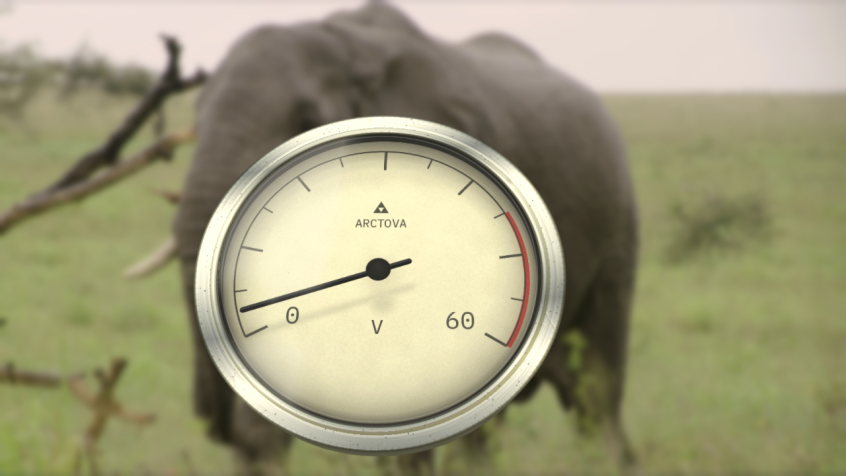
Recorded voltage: 2.5
